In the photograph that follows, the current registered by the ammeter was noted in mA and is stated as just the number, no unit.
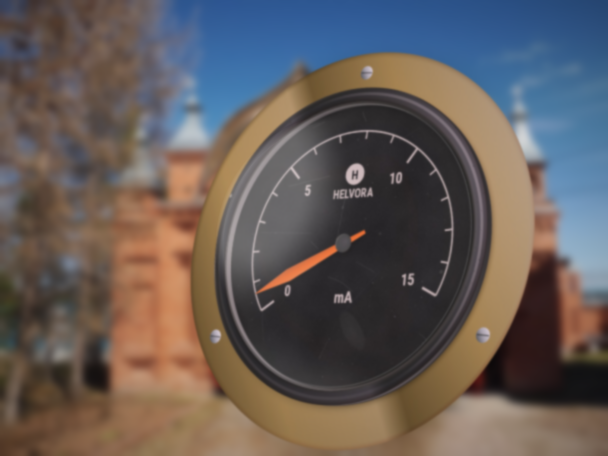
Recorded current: 0.5
